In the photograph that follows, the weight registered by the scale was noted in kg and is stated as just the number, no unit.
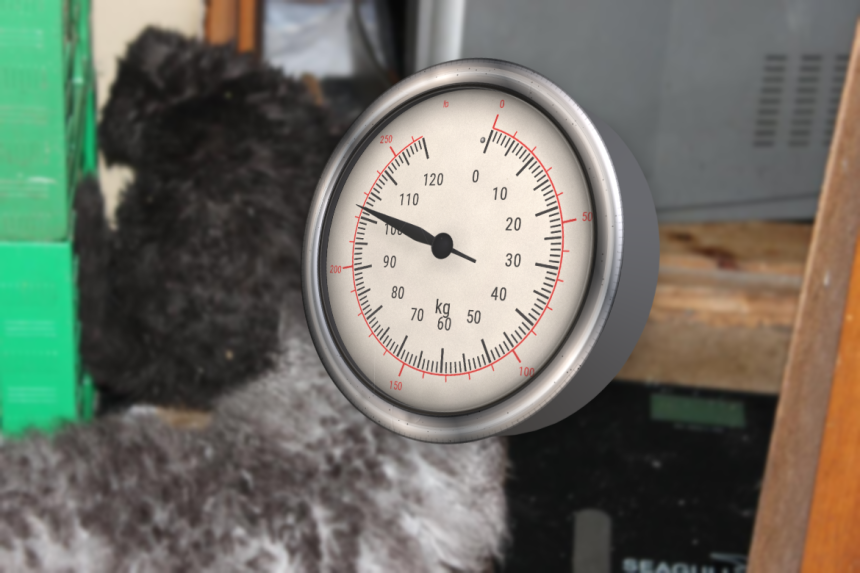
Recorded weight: 102
